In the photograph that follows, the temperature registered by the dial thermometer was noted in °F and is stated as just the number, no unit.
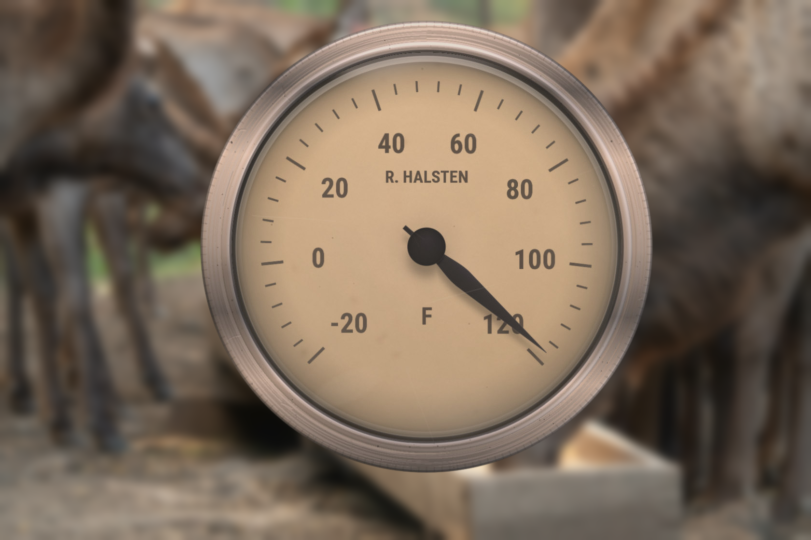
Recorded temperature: 118
